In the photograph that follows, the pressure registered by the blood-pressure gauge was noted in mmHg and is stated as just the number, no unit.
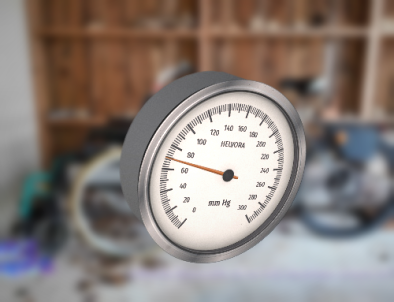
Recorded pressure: 70
